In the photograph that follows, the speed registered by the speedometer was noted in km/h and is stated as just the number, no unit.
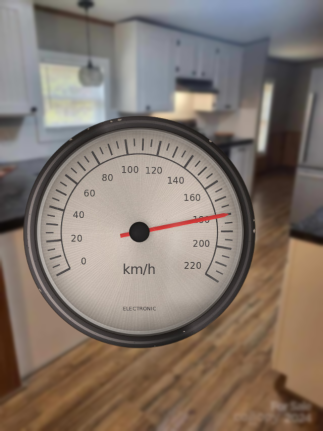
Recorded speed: 180
